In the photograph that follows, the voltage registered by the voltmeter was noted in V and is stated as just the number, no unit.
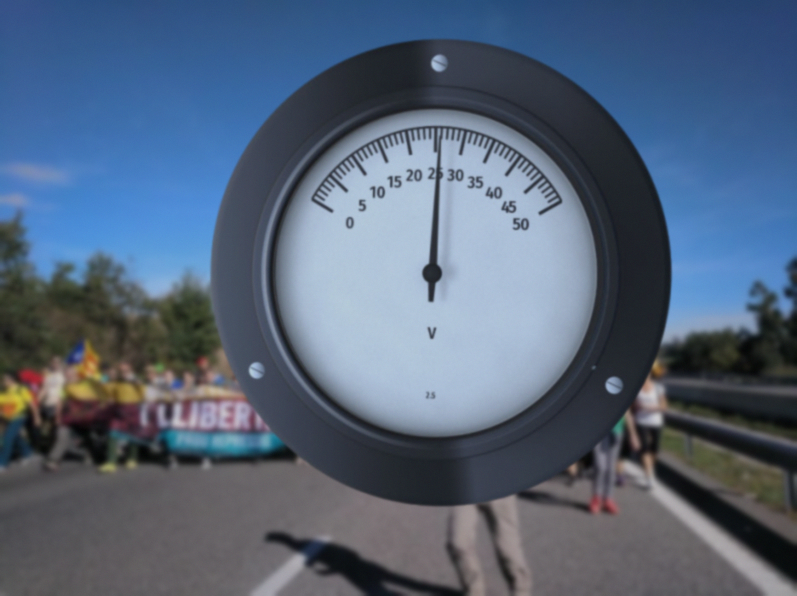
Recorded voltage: 26
